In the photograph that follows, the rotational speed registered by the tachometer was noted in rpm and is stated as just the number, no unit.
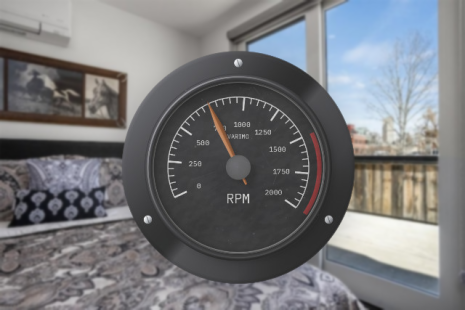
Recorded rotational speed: 750
